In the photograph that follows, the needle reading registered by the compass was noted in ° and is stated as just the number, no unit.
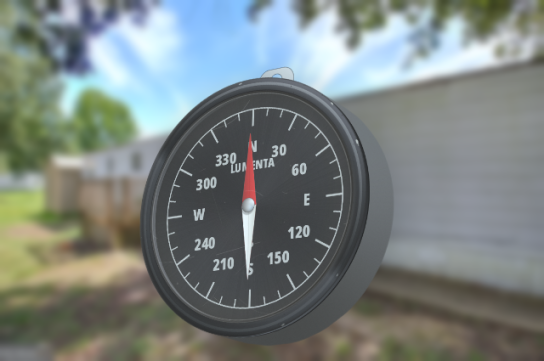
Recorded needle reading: 0
